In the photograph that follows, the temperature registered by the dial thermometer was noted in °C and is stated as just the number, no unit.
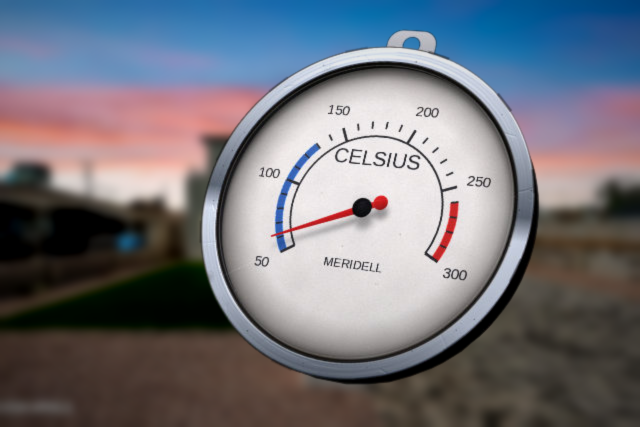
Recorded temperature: 60
